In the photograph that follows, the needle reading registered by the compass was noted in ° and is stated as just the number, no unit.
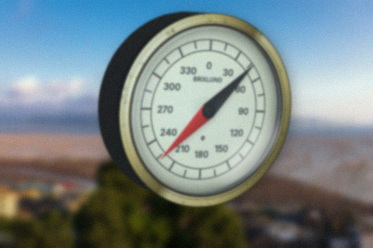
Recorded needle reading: 225
